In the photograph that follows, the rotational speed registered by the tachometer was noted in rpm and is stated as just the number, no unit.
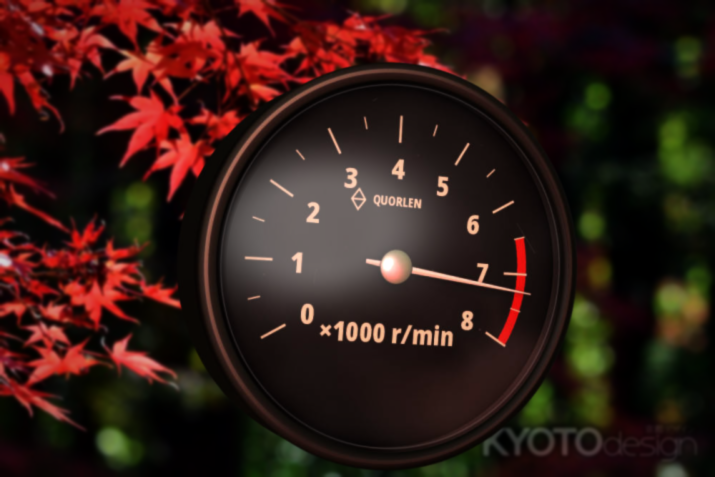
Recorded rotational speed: 7250
